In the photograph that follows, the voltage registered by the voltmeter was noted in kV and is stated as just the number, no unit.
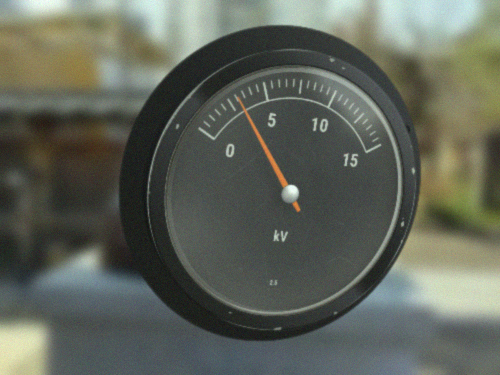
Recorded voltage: 3
